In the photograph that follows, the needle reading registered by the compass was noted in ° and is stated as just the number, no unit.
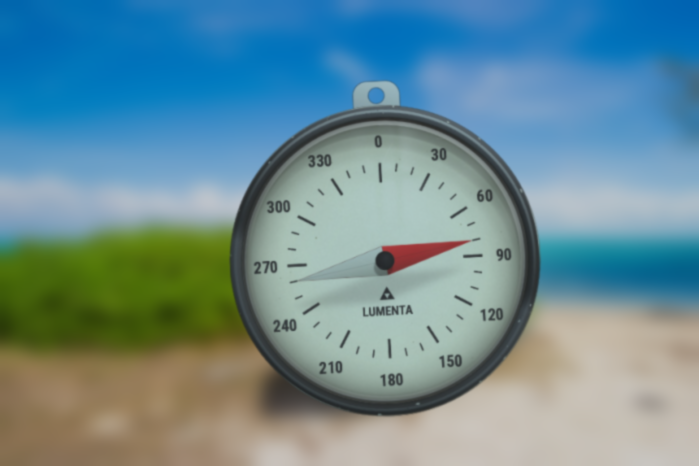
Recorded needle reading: 80
